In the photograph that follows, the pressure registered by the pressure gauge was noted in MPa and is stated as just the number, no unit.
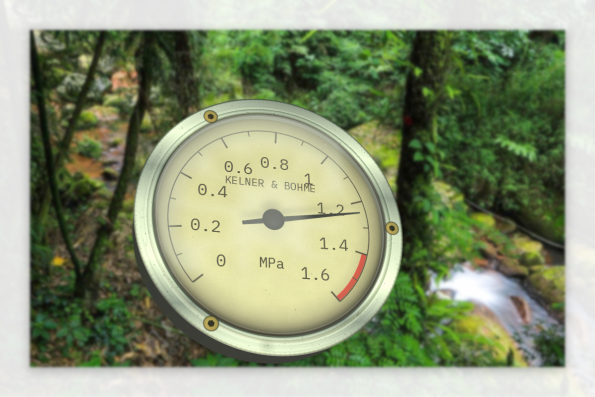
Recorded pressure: 1.25
